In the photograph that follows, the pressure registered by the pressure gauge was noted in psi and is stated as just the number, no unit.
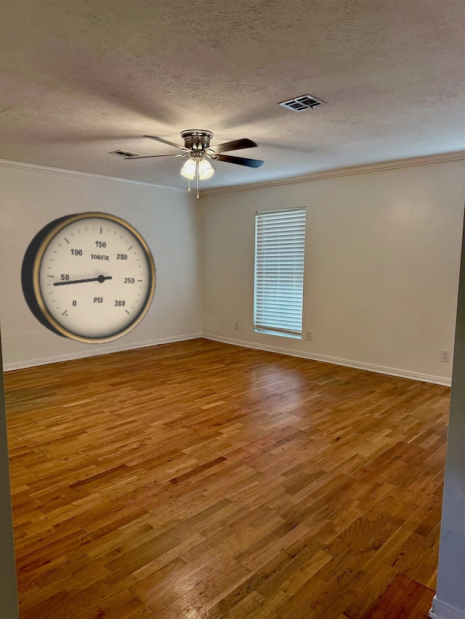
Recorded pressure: 40
